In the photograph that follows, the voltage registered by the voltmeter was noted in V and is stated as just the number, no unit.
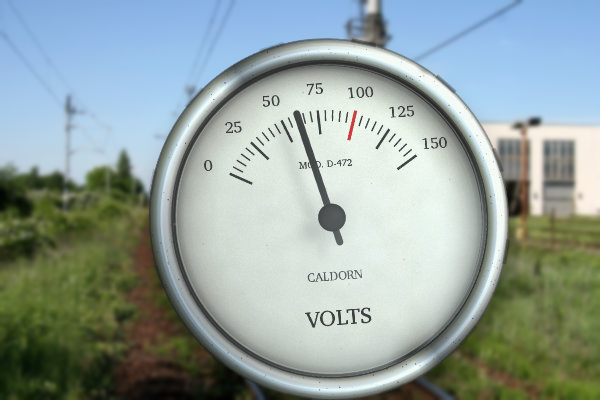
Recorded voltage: 60
